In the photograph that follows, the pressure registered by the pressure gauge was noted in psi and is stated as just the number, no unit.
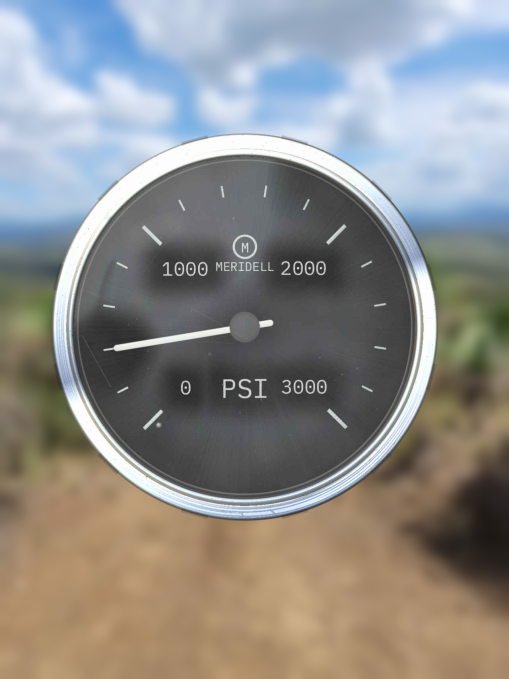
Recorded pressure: 400
